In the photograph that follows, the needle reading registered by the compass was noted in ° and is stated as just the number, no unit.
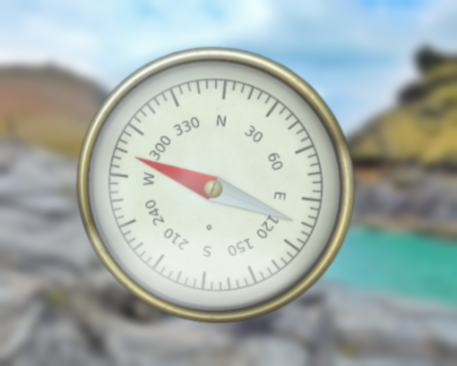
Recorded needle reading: 285
